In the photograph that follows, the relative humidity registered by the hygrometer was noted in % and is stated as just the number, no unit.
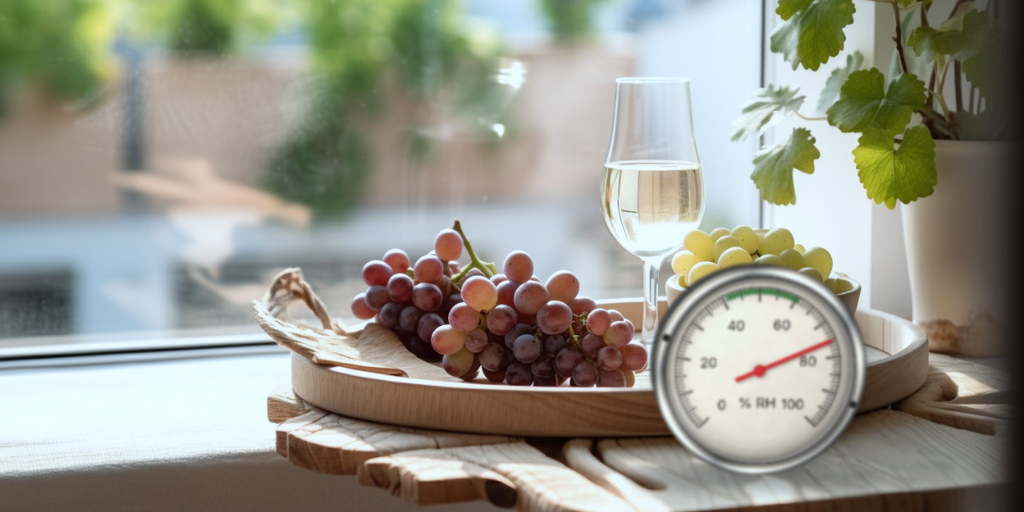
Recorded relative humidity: 75
